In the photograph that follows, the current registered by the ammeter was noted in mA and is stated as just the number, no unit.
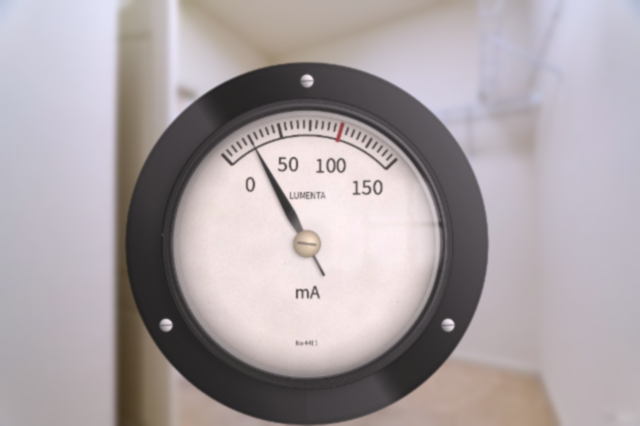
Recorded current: 25
